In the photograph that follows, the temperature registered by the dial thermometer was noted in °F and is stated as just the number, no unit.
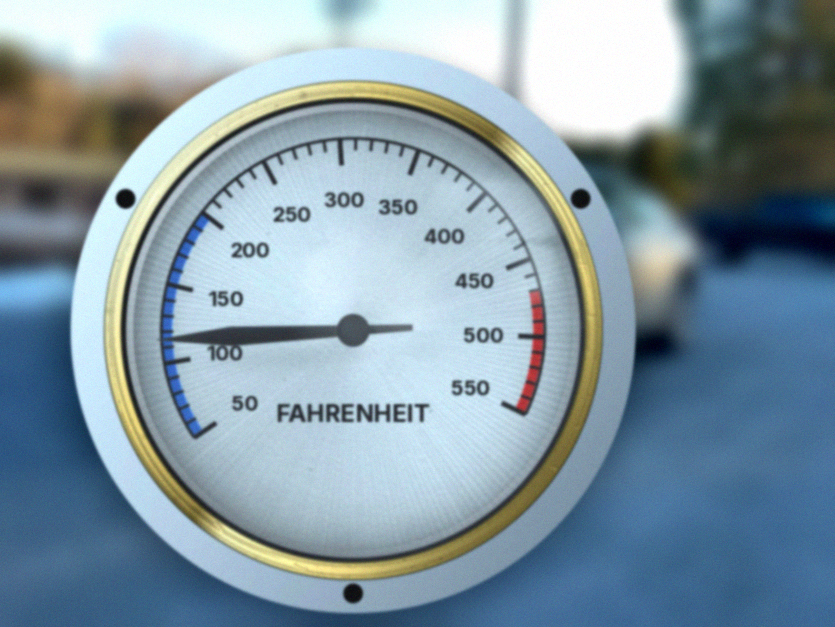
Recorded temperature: 115
